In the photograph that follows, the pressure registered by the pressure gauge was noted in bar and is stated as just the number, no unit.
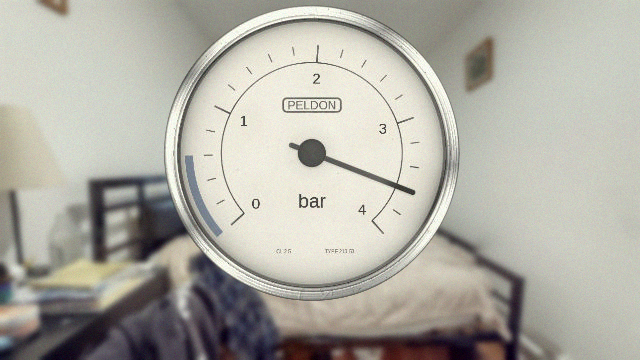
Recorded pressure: 3.6
